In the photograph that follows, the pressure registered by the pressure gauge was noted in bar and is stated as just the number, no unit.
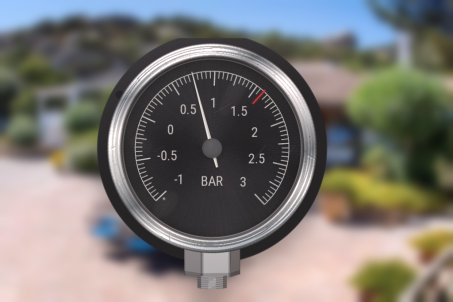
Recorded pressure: 0.75
